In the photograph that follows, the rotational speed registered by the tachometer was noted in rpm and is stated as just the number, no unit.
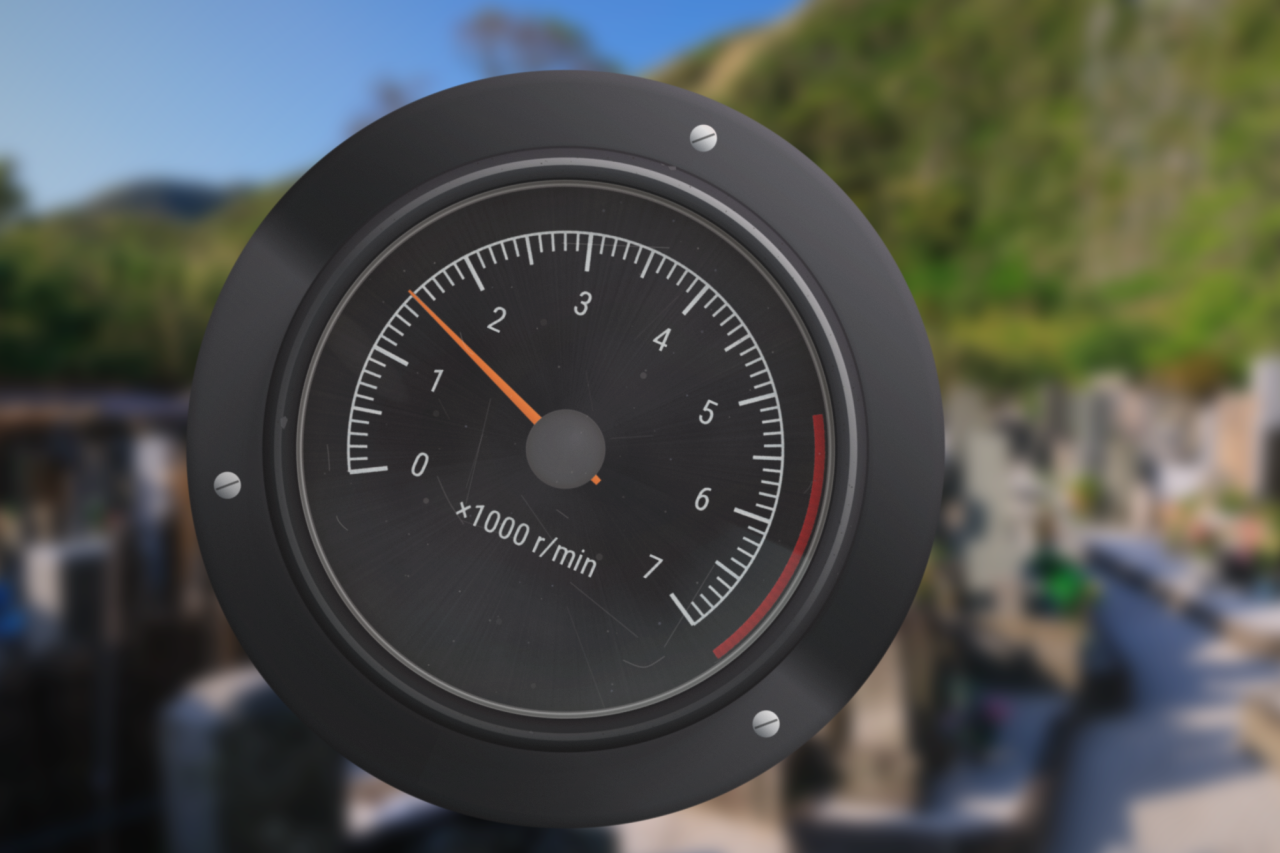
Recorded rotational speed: 1500
